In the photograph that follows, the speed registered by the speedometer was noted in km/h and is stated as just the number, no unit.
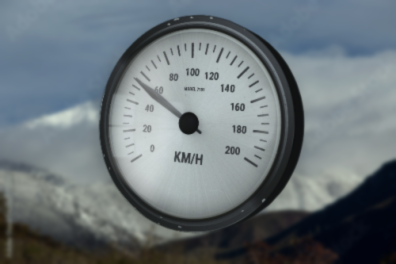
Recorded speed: 55
